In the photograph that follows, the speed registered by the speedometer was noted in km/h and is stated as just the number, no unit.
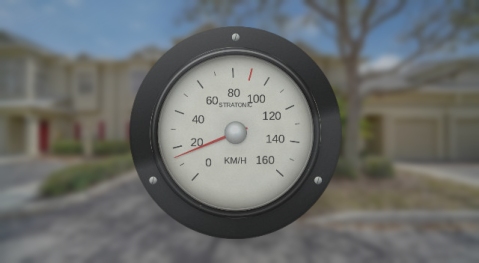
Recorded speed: 15
